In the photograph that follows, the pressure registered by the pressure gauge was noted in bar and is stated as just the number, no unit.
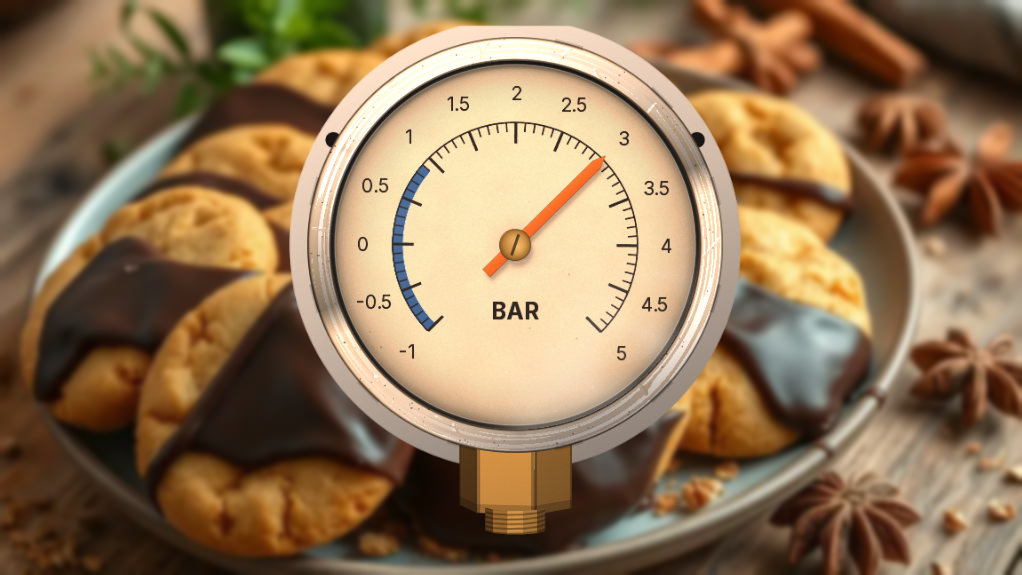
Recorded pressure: 3
